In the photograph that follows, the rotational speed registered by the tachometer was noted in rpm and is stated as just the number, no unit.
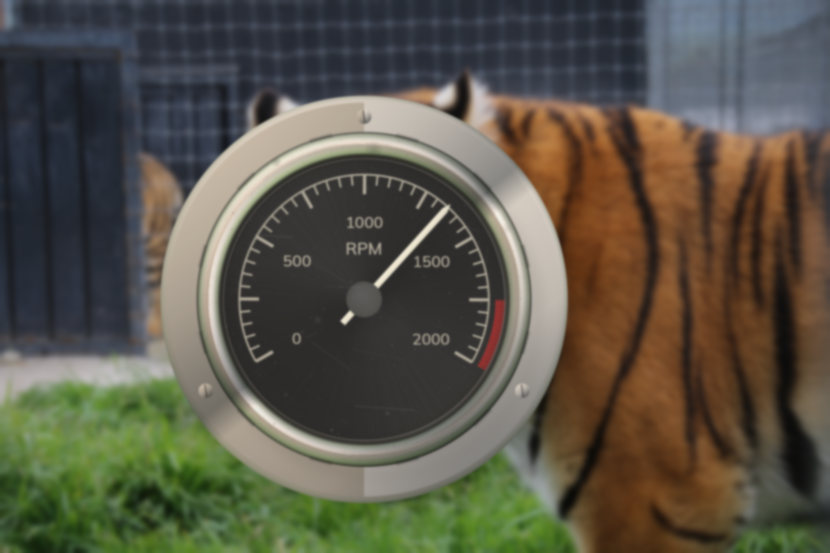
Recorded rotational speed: 1350
